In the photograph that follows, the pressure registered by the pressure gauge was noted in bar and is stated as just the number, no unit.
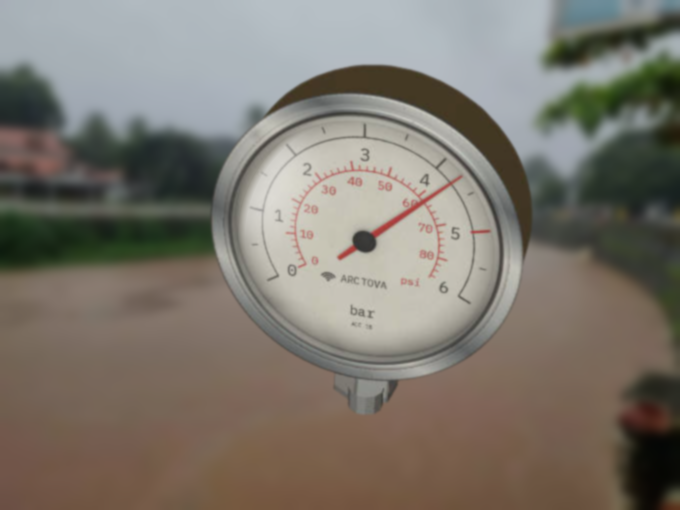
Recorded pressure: 4.25
